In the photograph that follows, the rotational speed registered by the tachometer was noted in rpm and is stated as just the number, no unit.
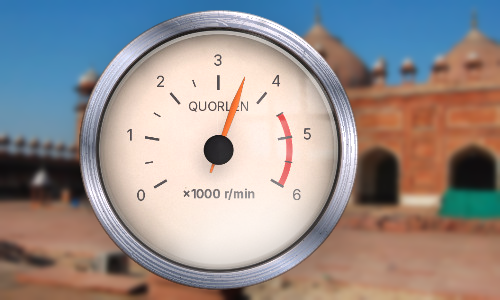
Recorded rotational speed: 3500
